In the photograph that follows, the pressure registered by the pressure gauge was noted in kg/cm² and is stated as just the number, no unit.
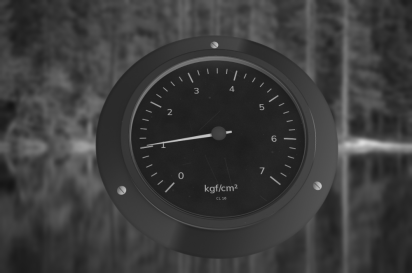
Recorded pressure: 1
